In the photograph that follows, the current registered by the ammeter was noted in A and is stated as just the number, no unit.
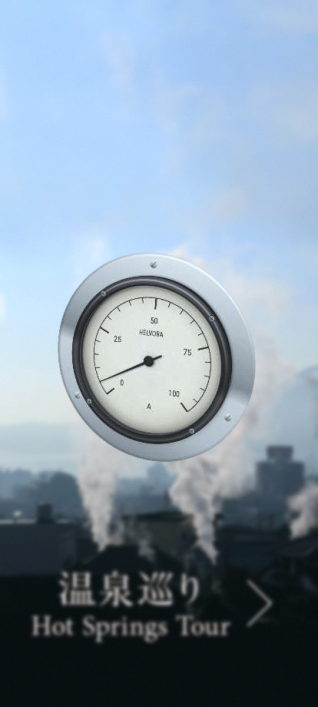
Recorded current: 5
